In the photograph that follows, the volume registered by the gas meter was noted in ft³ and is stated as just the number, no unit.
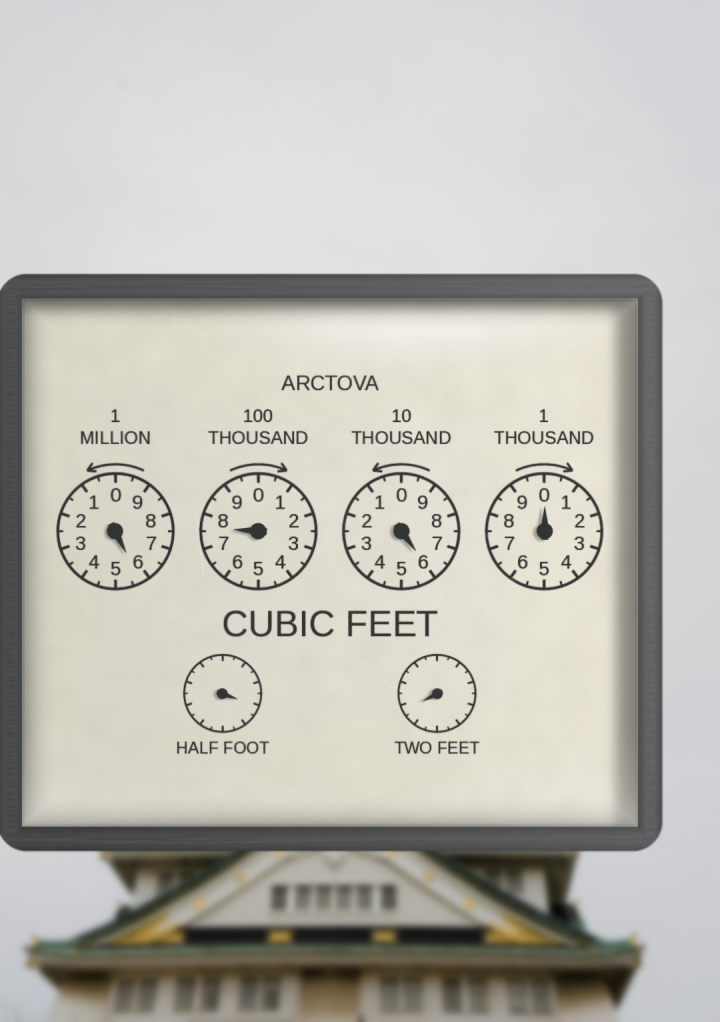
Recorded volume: 576000
